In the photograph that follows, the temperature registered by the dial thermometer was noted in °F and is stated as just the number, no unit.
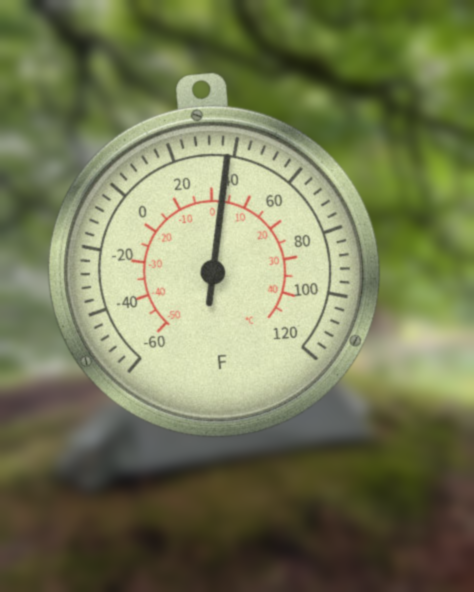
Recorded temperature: 38
